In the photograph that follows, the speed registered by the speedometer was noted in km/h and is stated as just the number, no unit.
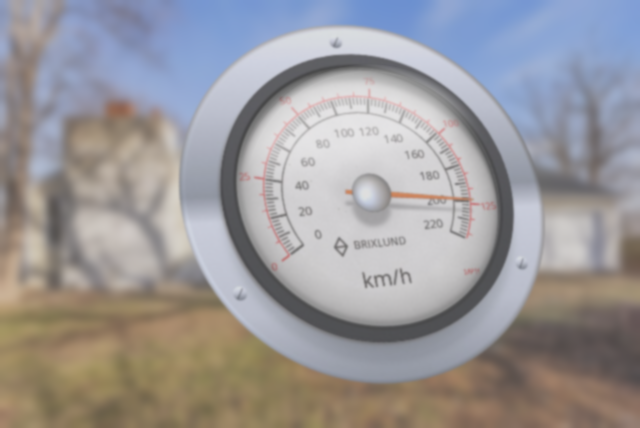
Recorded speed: 200
